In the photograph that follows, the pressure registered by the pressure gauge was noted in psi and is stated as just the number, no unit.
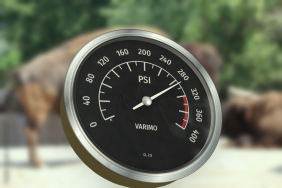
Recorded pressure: 290
